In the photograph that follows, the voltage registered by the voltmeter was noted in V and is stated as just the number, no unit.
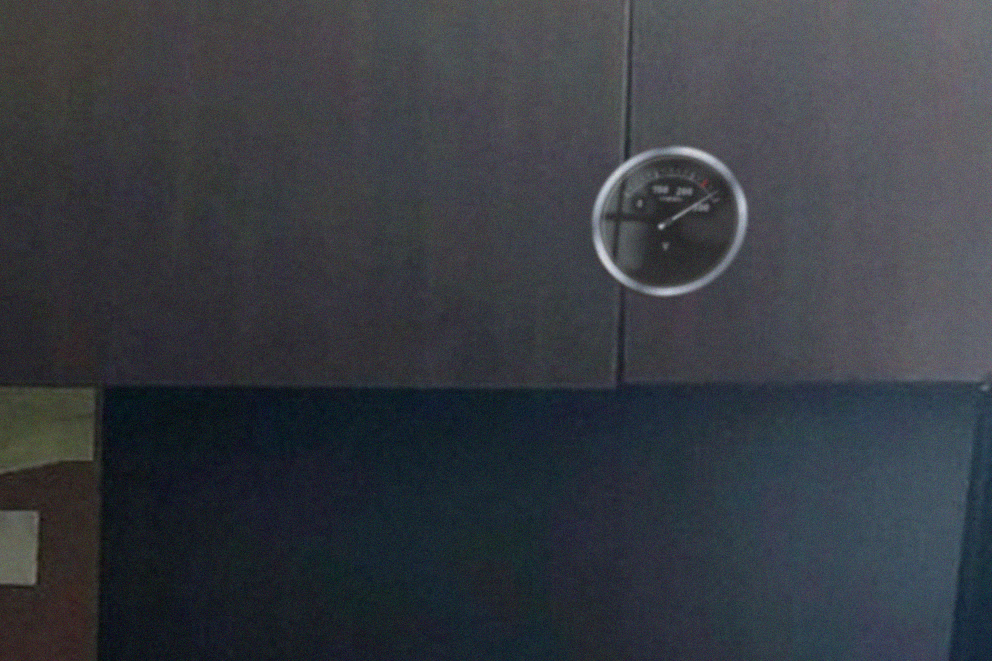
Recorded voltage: 280
